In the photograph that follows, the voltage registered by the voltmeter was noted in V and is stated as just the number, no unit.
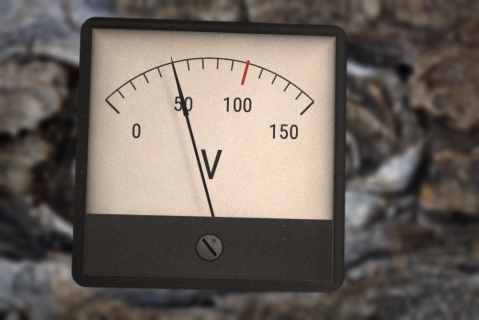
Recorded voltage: 50
